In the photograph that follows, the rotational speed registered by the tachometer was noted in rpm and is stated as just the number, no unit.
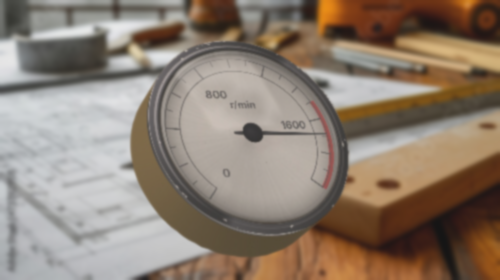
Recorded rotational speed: 1700
